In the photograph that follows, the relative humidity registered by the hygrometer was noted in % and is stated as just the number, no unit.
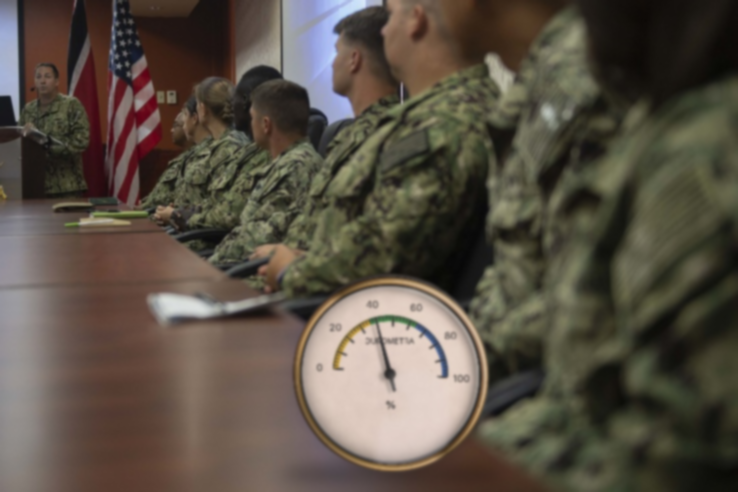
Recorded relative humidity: 40
